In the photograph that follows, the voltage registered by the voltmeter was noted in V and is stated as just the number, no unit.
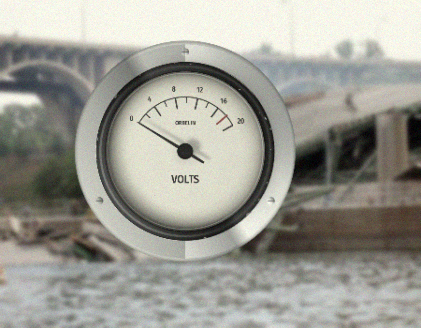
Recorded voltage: 0
